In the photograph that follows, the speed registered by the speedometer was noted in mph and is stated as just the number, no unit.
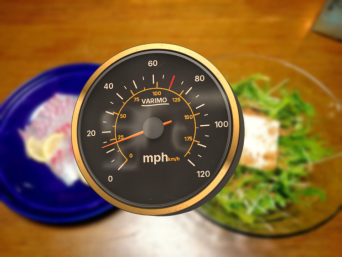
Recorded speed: 12.5
